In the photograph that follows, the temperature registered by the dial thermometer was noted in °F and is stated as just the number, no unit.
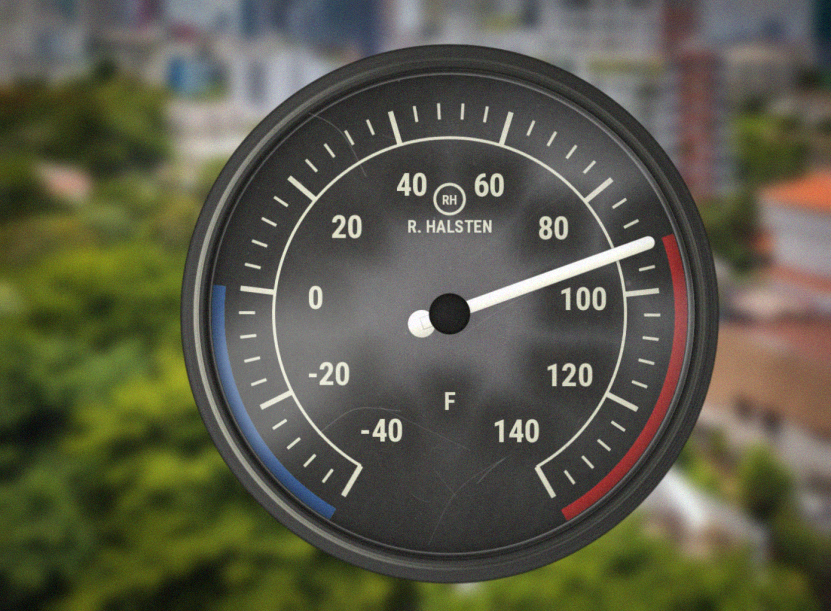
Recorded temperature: 92
